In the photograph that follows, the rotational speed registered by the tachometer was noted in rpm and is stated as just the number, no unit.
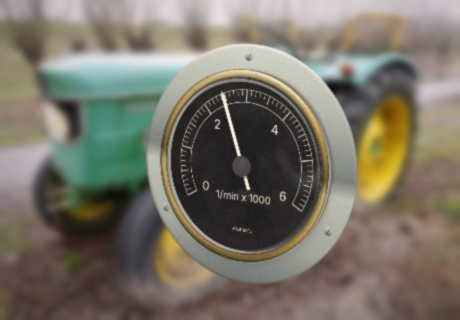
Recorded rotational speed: 2500
